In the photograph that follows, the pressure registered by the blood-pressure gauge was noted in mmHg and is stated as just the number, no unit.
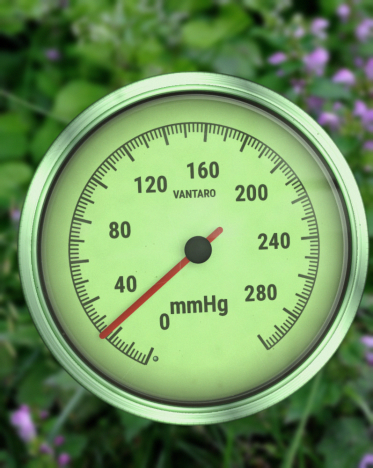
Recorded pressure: 24
